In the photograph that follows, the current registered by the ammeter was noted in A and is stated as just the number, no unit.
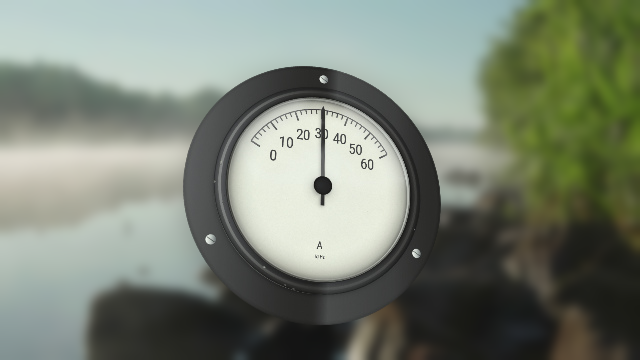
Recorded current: 30
